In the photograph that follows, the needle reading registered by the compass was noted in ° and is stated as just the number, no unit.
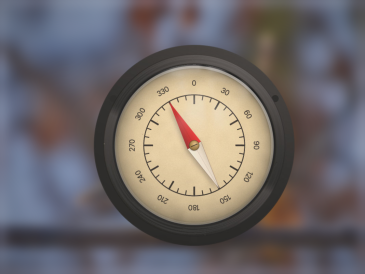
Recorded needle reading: 330
